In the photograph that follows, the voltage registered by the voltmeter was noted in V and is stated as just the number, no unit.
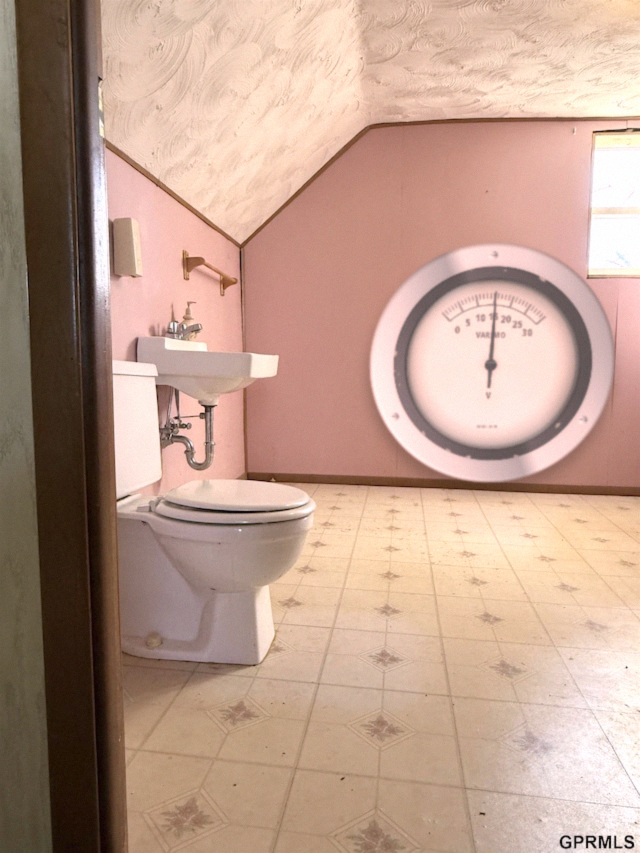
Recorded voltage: 15
